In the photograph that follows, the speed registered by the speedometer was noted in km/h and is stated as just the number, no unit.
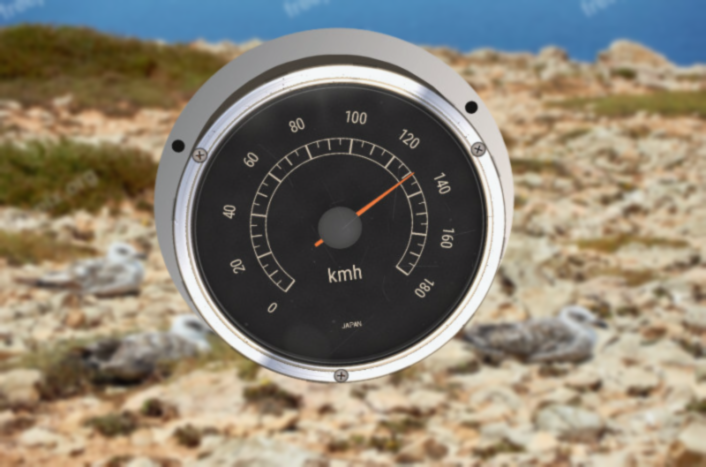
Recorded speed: 130
